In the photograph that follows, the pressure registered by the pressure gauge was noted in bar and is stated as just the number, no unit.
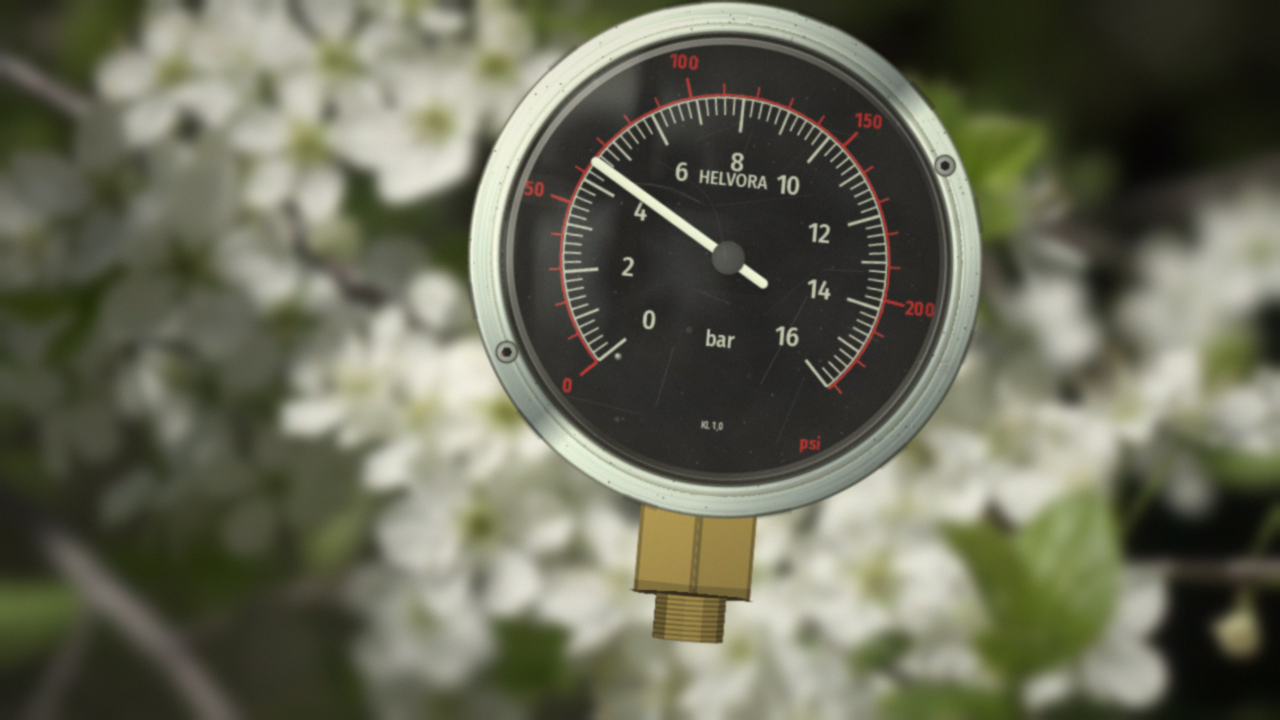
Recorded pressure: 4.4
